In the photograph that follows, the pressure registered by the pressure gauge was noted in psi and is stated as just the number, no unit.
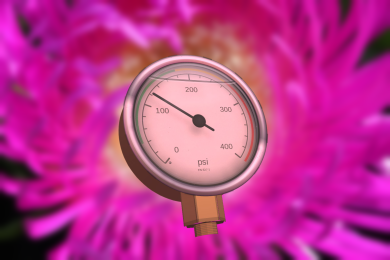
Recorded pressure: 120
